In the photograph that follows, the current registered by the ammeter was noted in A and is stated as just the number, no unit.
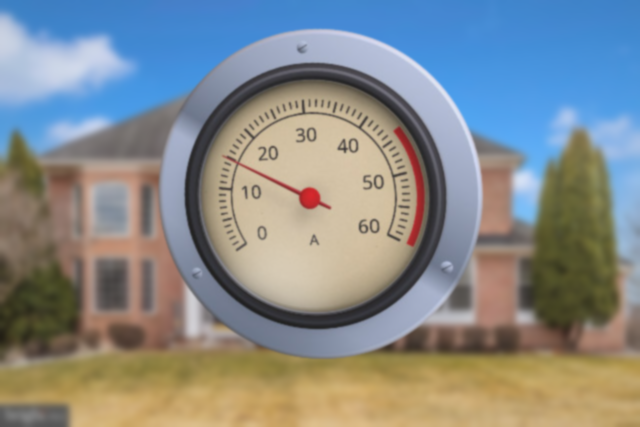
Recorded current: 15
